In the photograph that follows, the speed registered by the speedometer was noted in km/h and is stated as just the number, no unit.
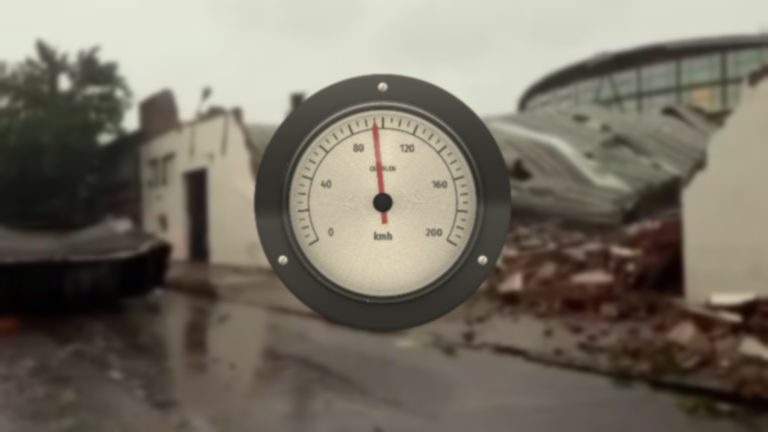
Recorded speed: 95
